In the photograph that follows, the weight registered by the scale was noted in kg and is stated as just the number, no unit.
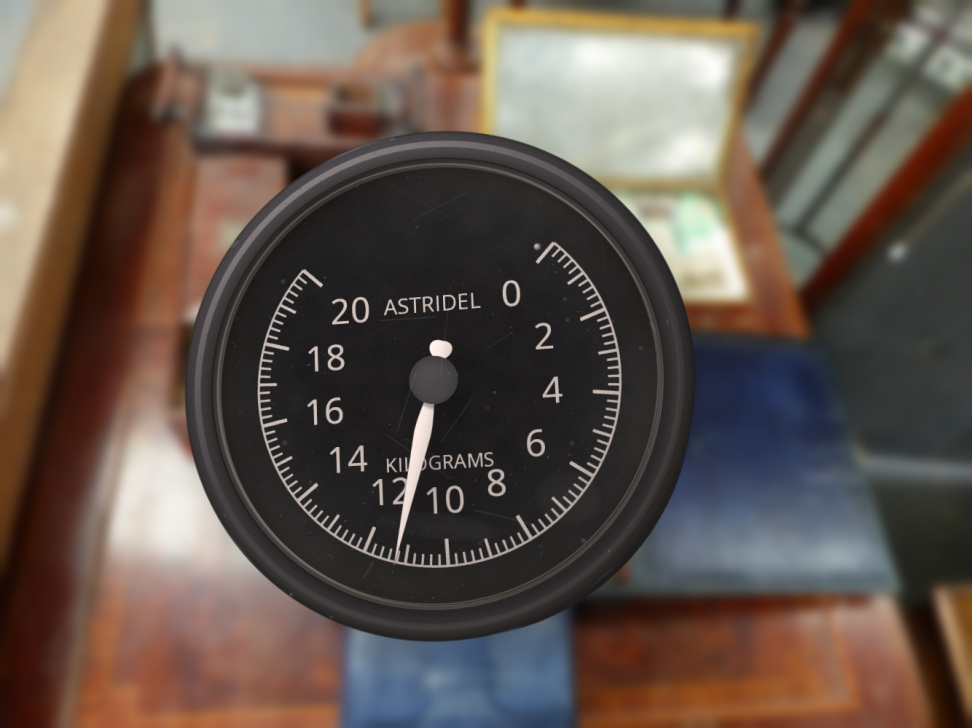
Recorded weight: 11.2
